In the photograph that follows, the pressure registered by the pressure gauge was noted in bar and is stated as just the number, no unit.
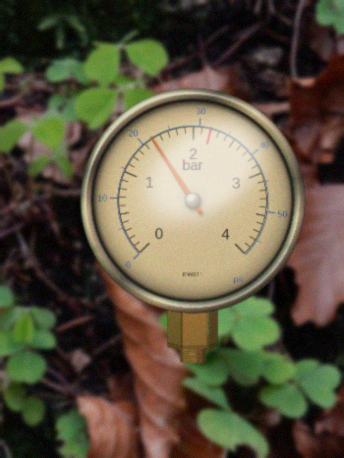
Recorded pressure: 1.5
